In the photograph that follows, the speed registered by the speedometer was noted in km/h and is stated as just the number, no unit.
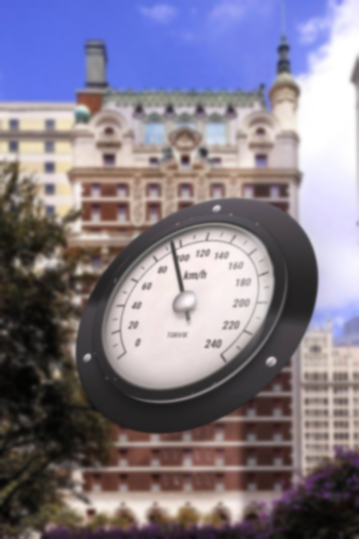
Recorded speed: 95
